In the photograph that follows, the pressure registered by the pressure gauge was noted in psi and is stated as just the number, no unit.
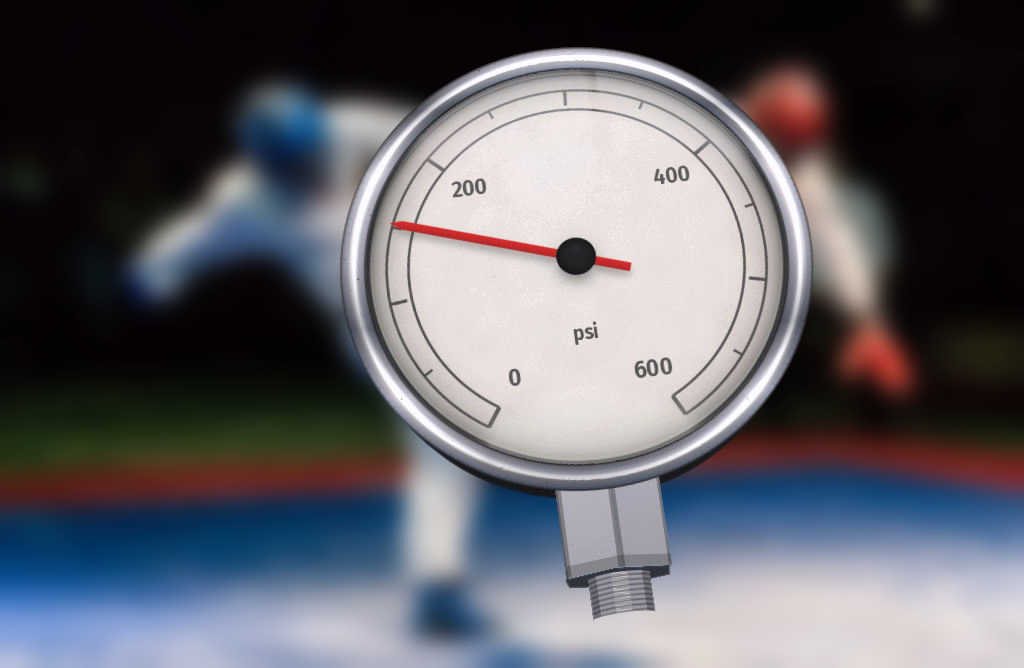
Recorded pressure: 150
